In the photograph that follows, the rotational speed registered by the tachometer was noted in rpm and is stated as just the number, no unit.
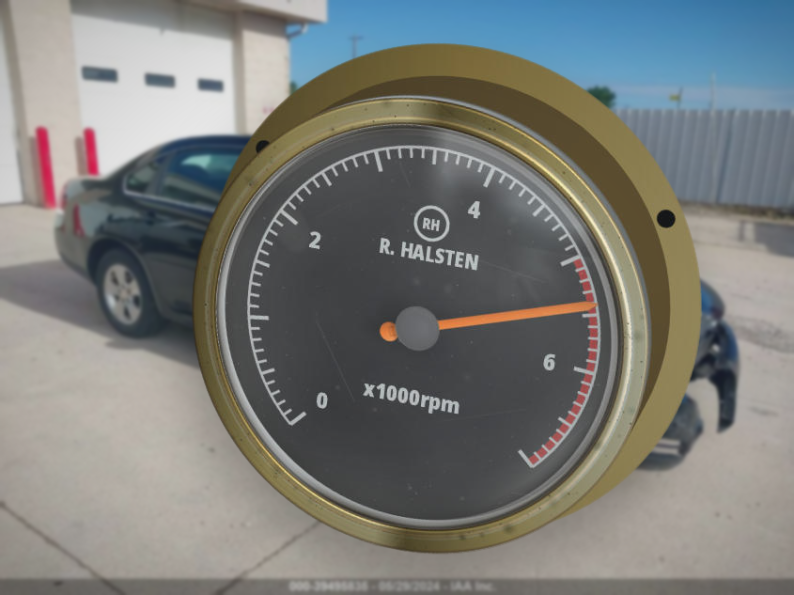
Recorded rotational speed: 5400
